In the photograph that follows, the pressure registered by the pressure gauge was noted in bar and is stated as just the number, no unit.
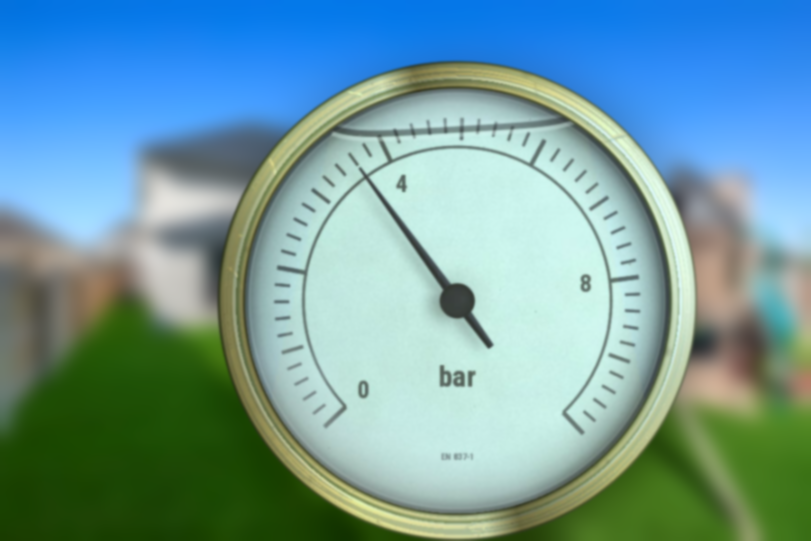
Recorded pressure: 3.6
